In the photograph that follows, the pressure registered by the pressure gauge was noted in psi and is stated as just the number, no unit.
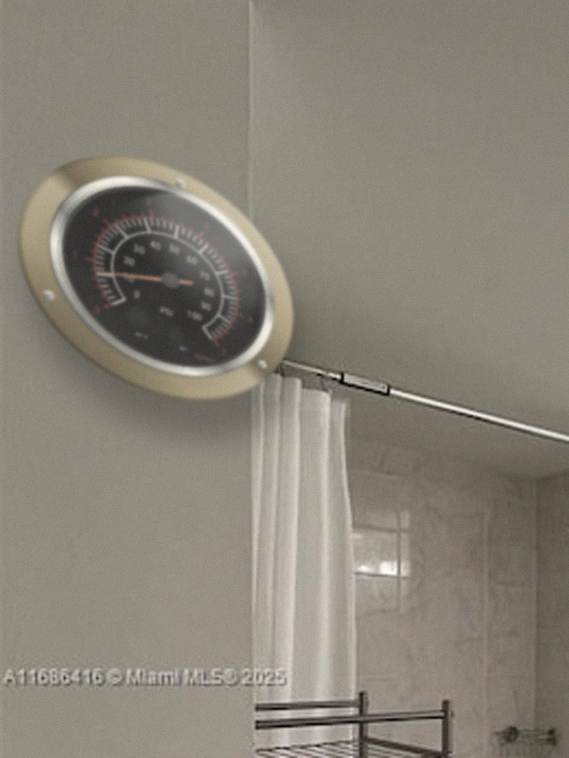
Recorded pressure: 10
